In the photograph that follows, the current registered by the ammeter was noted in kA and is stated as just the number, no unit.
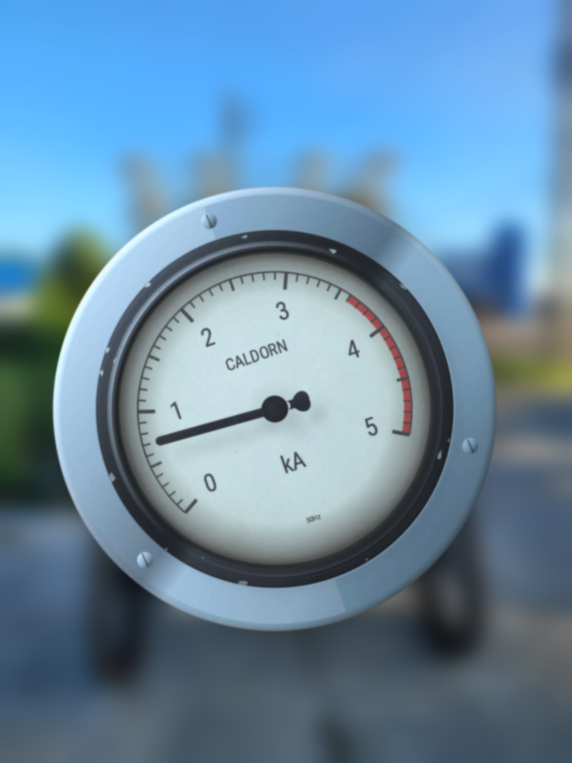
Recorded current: 0.7
